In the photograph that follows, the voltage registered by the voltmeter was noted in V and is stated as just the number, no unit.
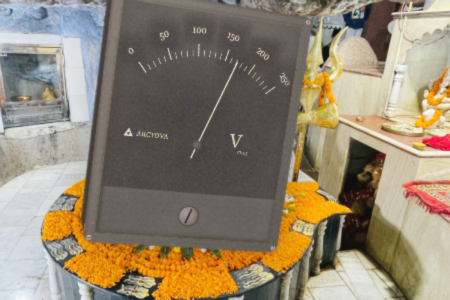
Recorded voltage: 170
